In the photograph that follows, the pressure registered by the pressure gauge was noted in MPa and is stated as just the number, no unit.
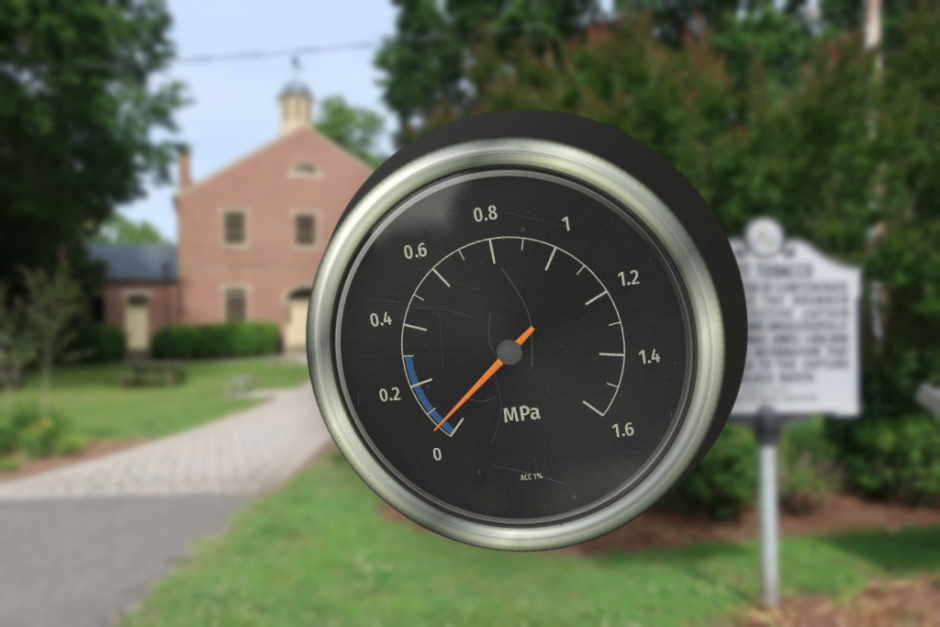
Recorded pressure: 0.05
